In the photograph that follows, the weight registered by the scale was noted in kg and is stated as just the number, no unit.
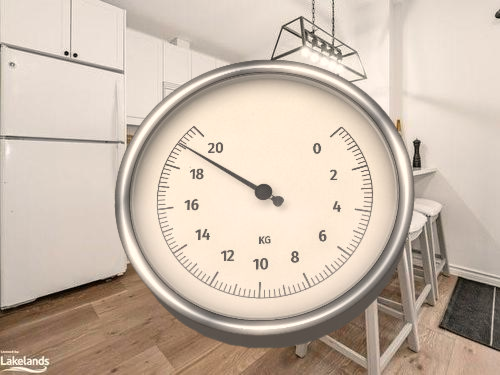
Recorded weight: 19
